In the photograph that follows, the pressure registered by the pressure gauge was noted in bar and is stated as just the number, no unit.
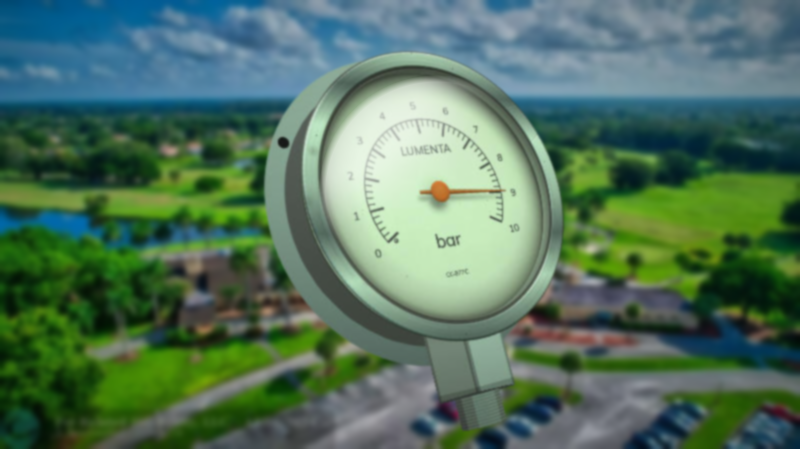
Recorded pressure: 9
